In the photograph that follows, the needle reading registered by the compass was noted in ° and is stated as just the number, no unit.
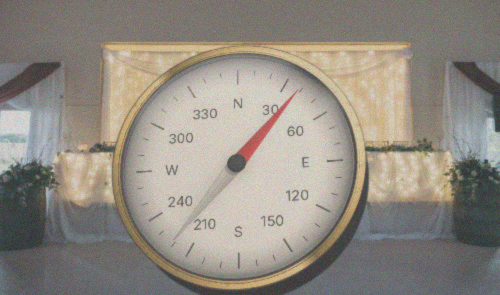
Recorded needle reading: 40
